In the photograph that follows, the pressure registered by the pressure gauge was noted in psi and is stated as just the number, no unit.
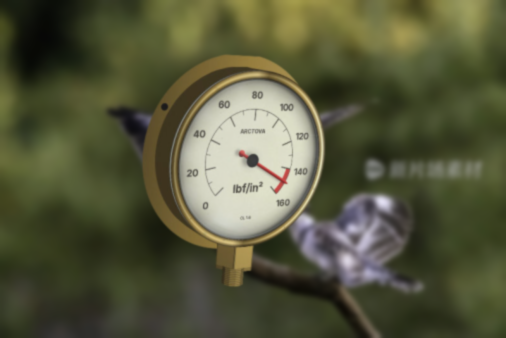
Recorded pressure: 150
